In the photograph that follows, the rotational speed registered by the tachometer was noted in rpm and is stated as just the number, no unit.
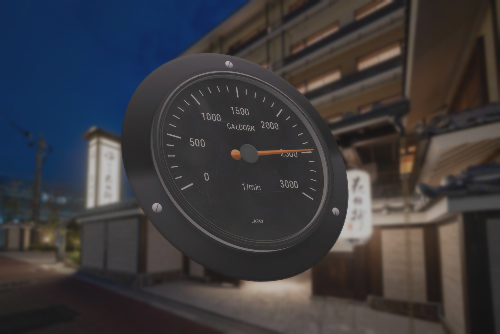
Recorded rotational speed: 2500
